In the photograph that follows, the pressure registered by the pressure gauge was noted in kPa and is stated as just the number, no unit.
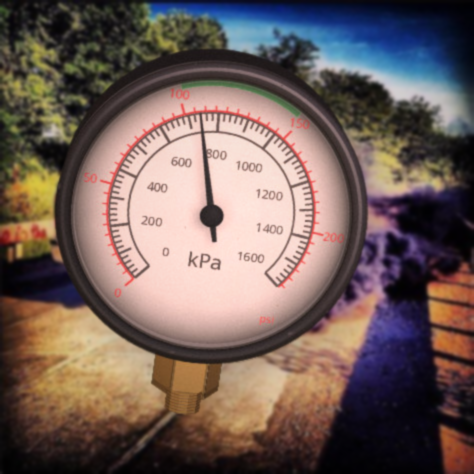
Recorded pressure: 740
